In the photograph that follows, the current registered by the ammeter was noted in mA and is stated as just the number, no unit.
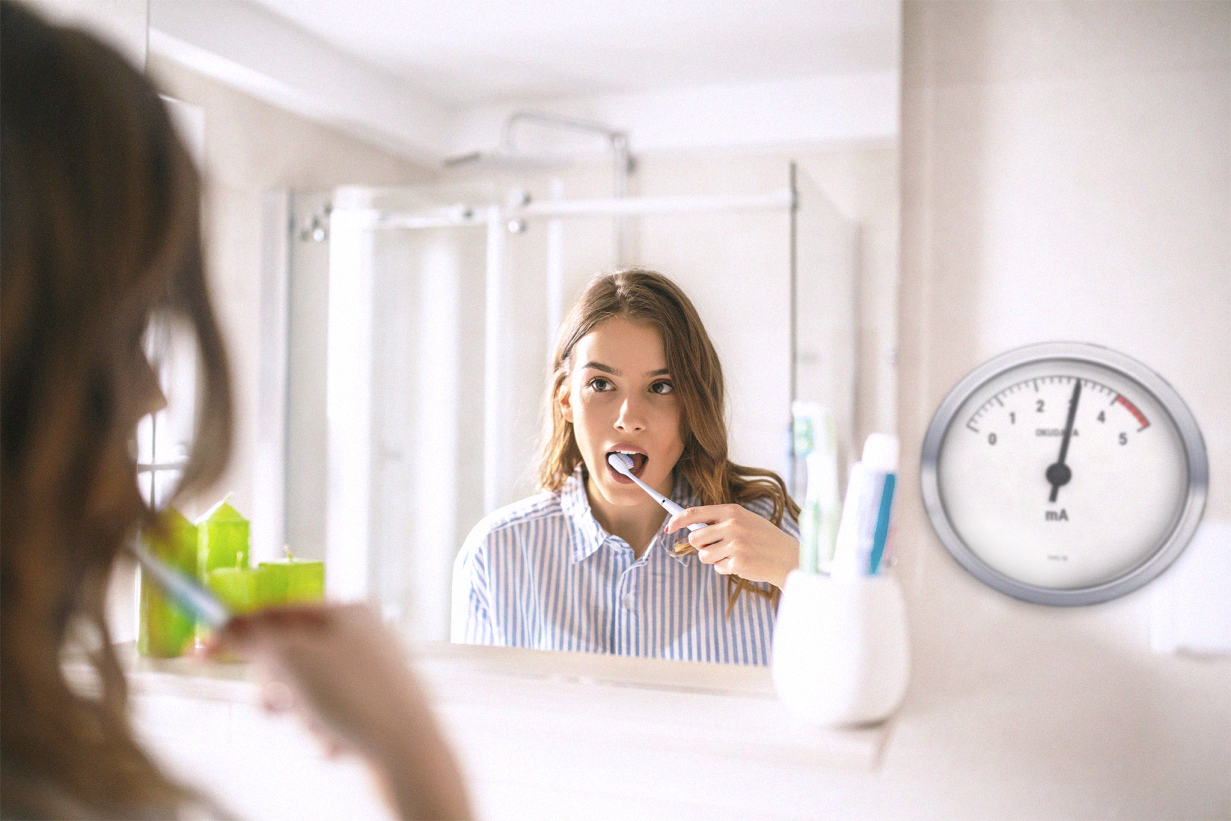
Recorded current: 3
